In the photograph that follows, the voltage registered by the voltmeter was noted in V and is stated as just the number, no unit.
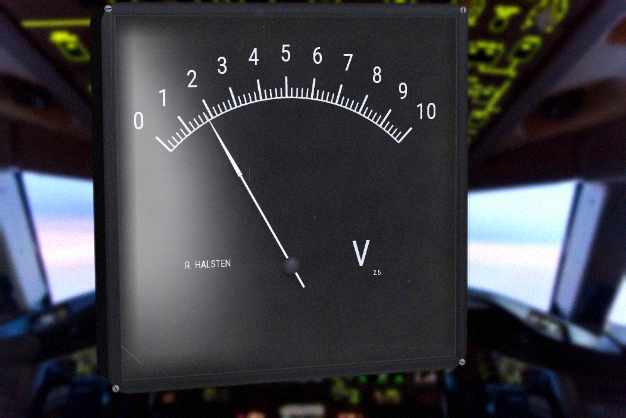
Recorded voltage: 1.8
